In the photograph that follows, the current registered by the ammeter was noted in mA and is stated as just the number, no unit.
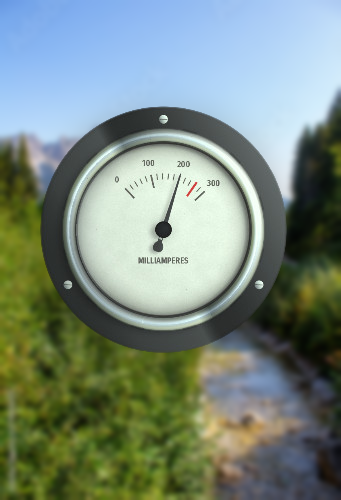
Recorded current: 200
